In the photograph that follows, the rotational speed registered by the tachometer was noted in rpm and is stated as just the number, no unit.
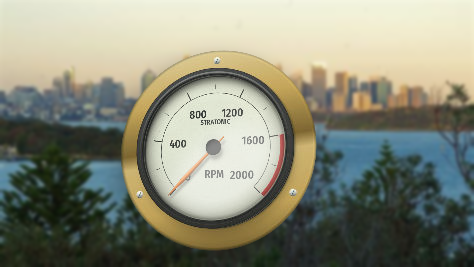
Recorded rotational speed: 0
